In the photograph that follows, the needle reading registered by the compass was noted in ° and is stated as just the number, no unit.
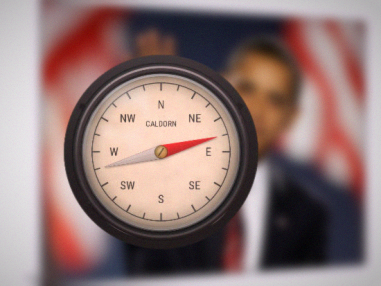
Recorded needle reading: 75
